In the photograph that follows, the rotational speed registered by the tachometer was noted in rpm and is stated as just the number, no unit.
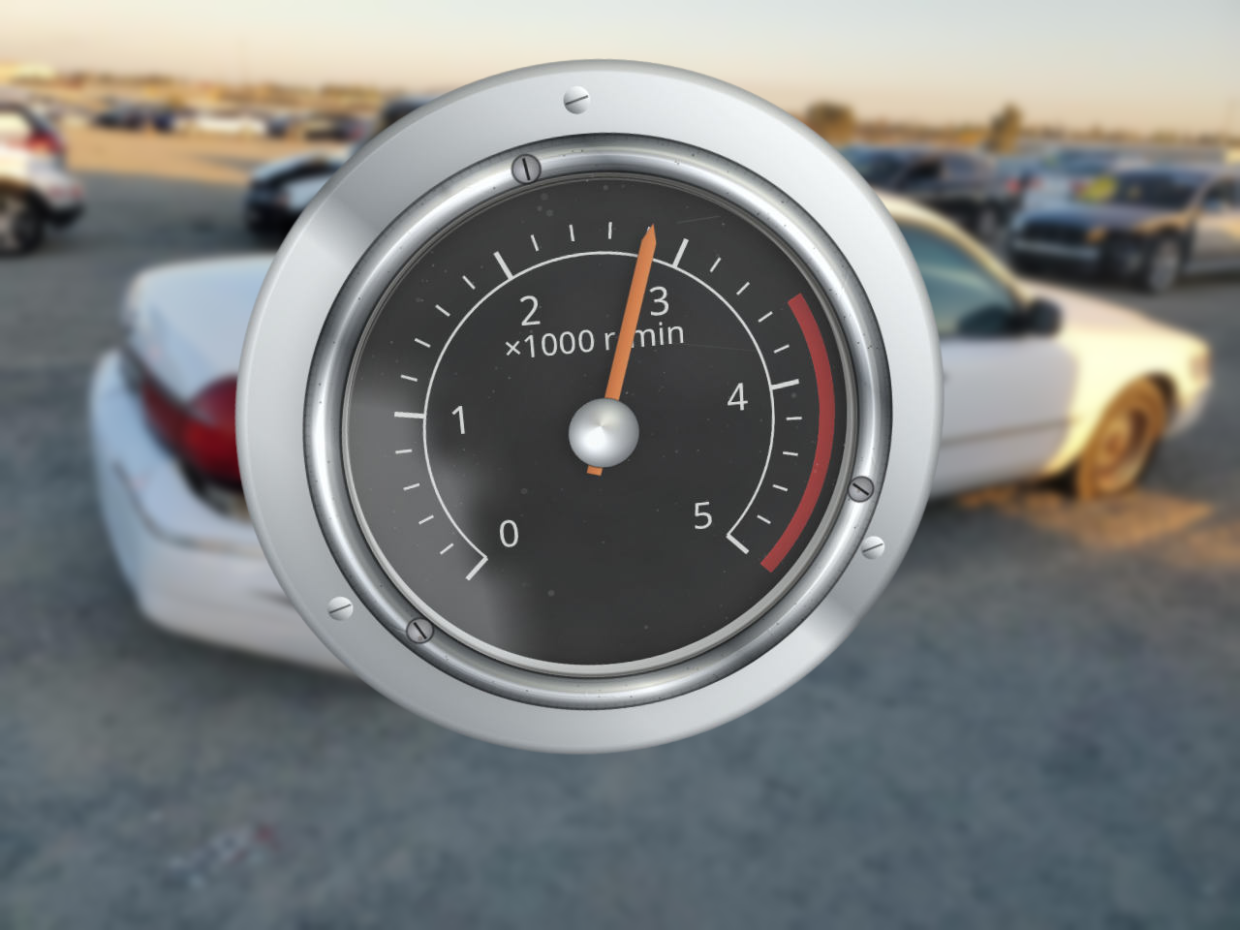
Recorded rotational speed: 2800
